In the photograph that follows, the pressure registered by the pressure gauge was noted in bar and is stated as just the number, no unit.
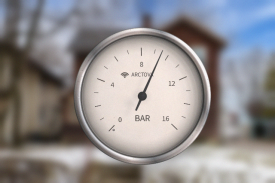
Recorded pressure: 9.5
